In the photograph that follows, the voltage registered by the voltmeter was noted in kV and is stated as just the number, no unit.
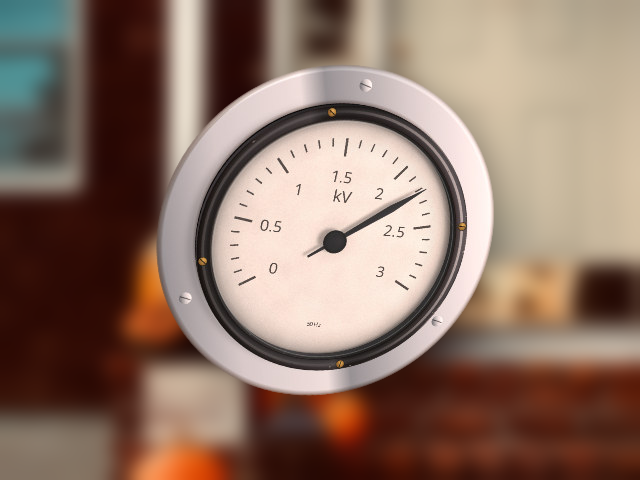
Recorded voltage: 2.2
